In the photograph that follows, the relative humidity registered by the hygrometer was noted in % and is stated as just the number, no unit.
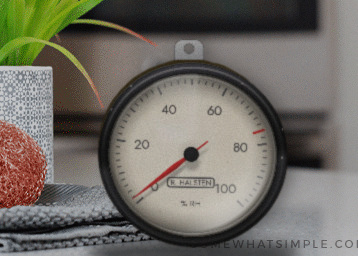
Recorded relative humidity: 2
